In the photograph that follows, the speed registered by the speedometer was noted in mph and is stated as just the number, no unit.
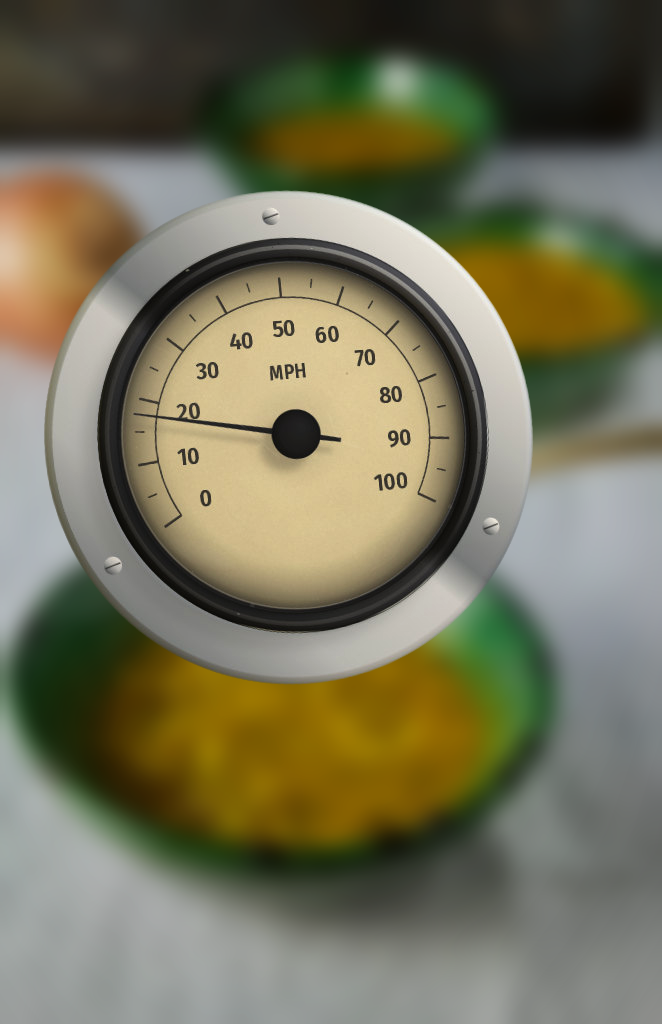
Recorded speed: 17.5
